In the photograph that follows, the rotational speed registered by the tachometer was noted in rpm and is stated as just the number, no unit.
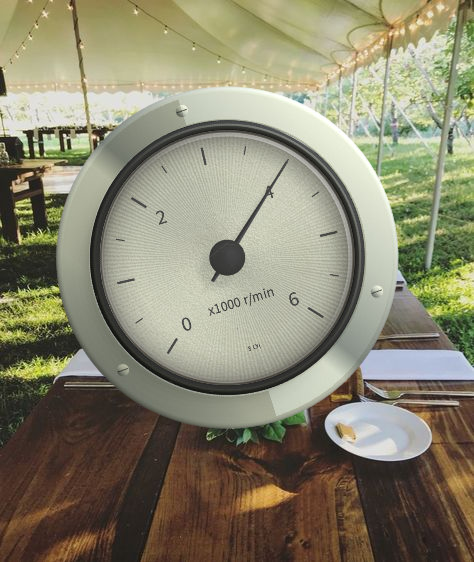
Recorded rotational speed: 4000
